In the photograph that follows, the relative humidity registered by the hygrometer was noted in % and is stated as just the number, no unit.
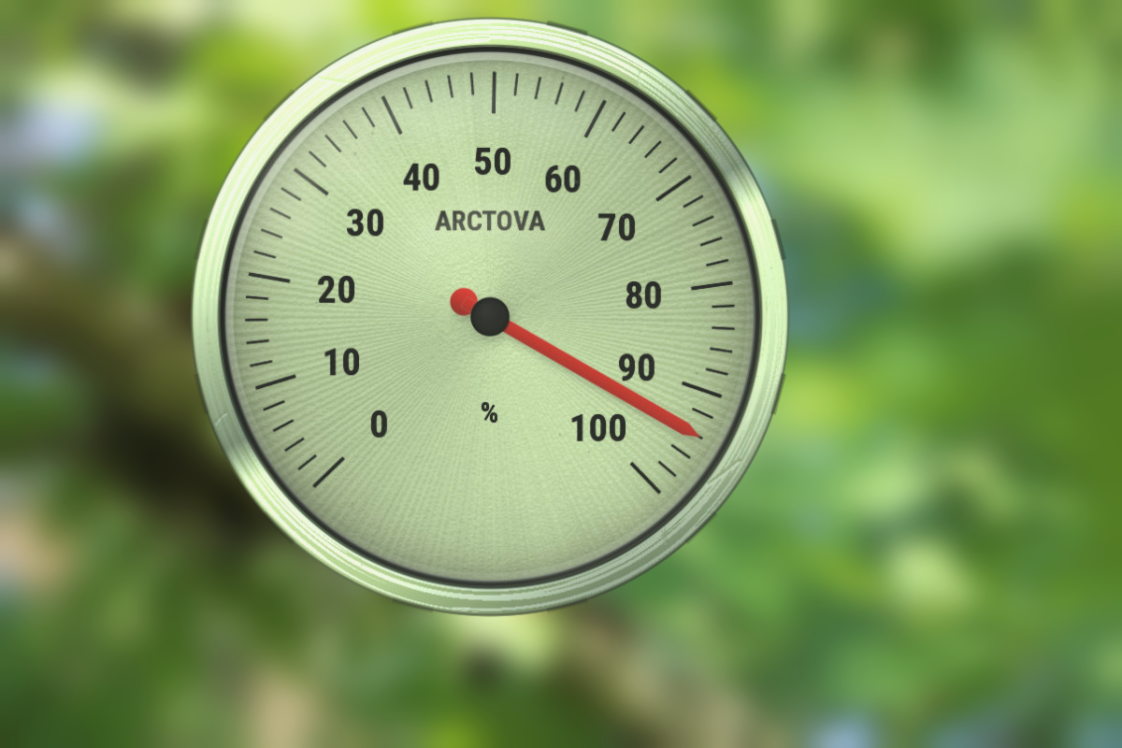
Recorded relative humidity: 94
